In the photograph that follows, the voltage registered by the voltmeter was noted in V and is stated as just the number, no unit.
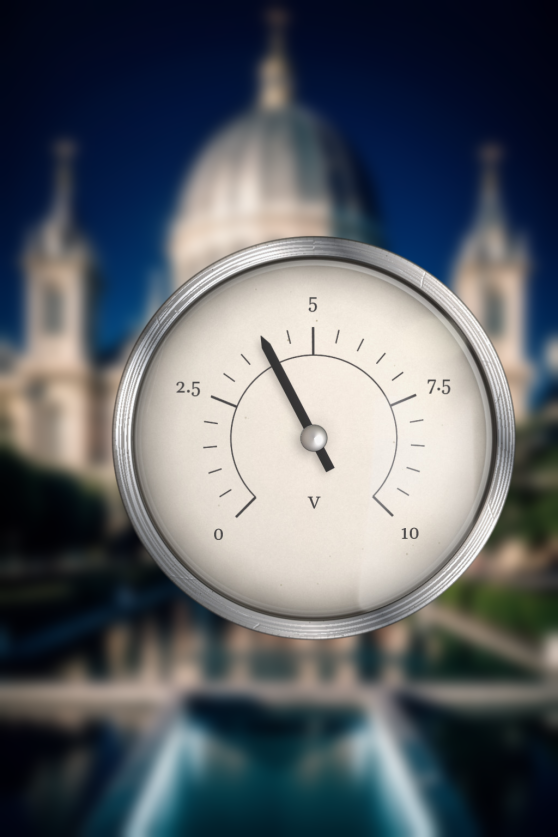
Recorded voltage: 4
